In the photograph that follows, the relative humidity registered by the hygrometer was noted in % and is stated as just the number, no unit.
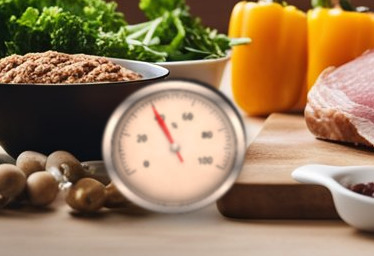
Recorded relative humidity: 40
